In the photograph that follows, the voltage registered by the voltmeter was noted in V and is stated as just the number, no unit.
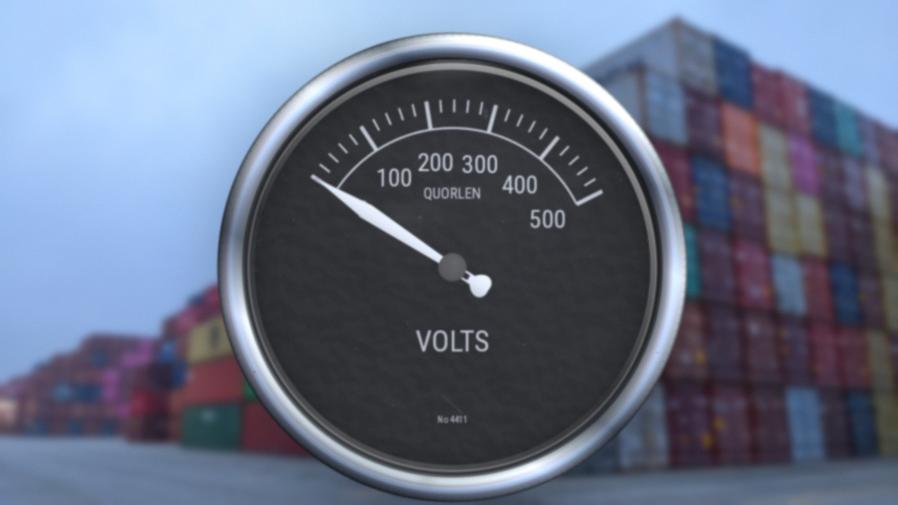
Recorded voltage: 0
